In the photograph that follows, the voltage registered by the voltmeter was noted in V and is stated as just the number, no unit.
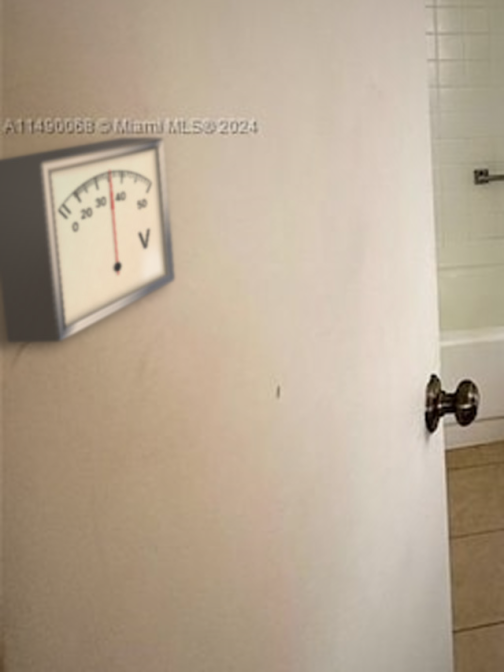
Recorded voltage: 35
